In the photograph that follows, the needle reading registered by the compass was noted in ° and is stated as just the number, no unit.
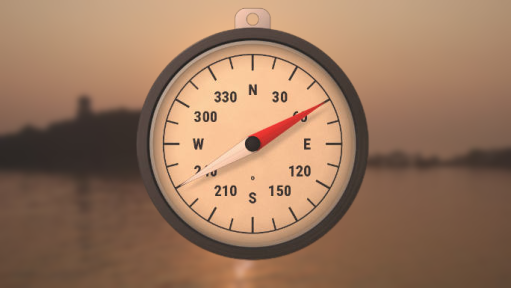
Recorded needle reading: 60
